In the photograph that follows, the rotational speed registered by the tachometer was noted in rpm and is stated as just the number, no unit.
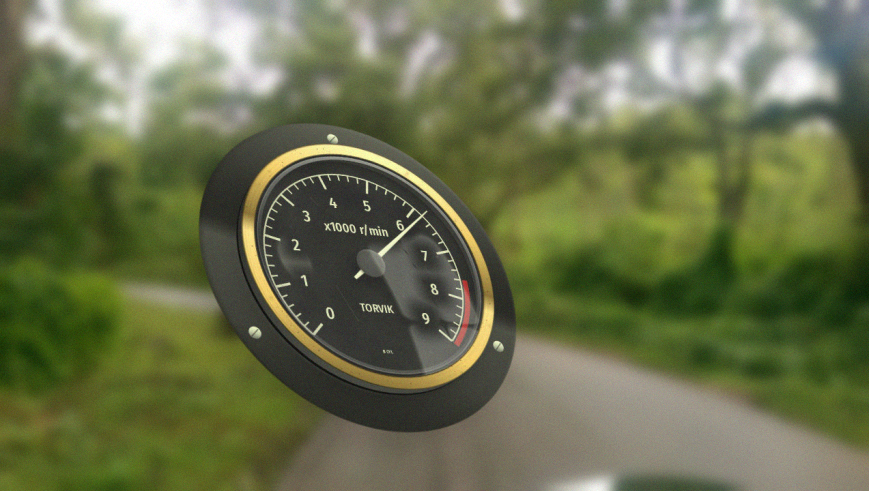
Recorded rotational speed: 6200
